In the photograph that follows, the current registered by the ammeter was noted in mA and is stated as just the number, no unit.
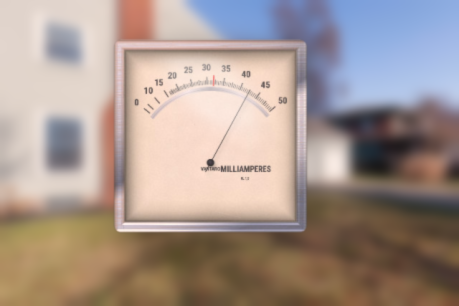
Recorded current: 42.5
